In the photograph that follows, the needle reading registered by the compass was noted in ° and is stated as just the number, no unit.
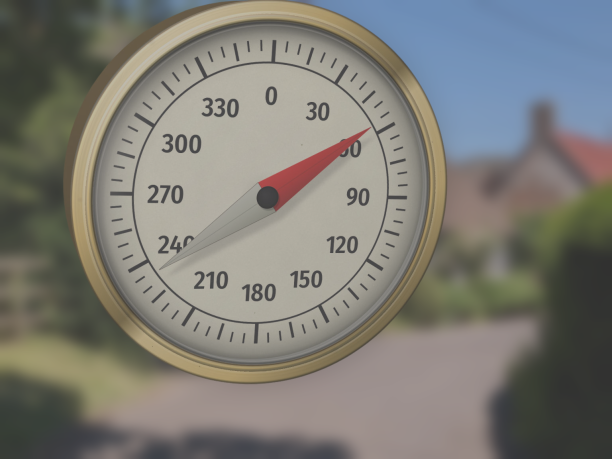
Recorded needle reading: 55
